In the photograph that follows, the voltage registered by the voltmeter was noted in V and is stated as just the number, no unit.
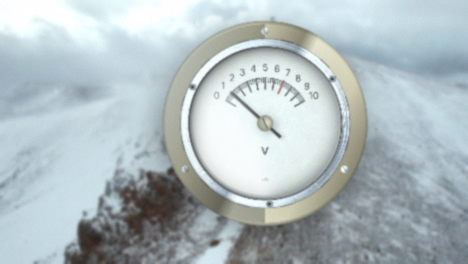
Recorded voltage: 1
